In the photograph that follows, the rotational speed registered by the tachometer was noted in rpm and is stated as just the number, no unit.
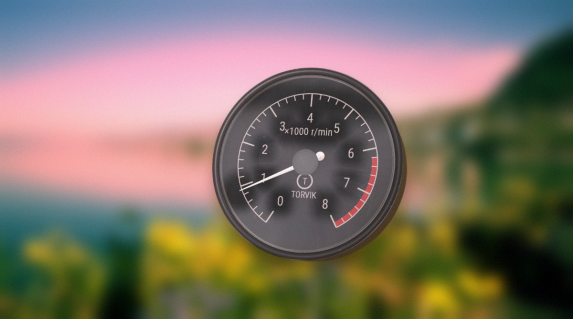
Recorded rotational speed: 900
